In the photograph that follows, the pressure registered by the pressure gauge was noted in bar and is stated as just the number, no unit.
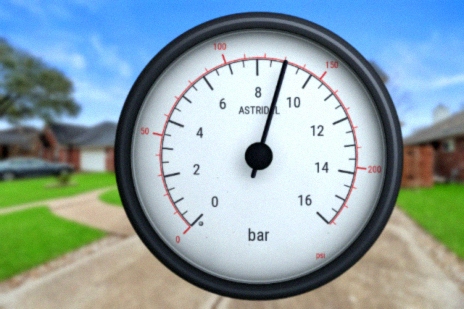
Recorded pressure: 9
